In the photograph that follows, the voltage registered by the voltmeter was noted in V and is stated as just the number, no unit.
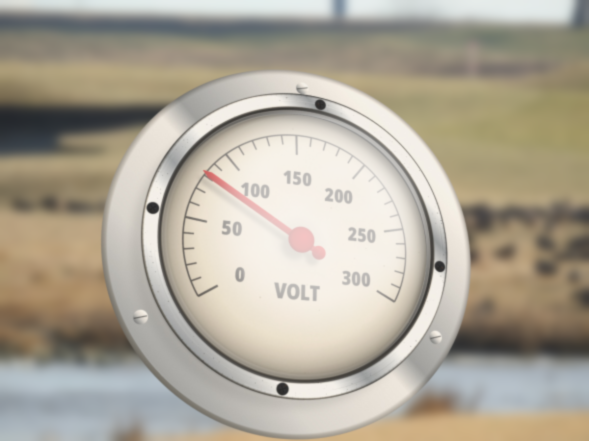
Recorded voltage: 80
